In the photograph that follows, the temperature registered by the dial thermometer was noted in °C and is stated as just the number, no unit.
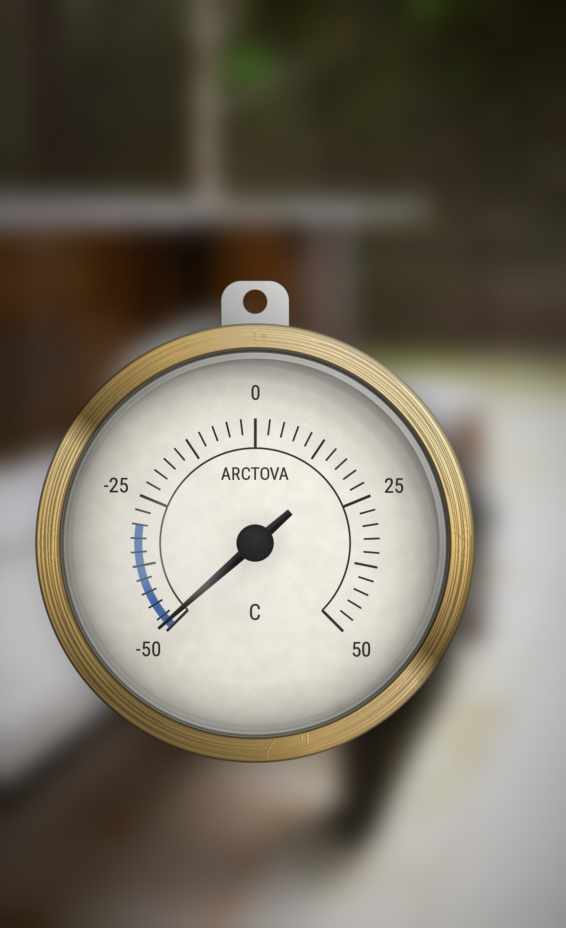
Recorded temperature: -48.75
